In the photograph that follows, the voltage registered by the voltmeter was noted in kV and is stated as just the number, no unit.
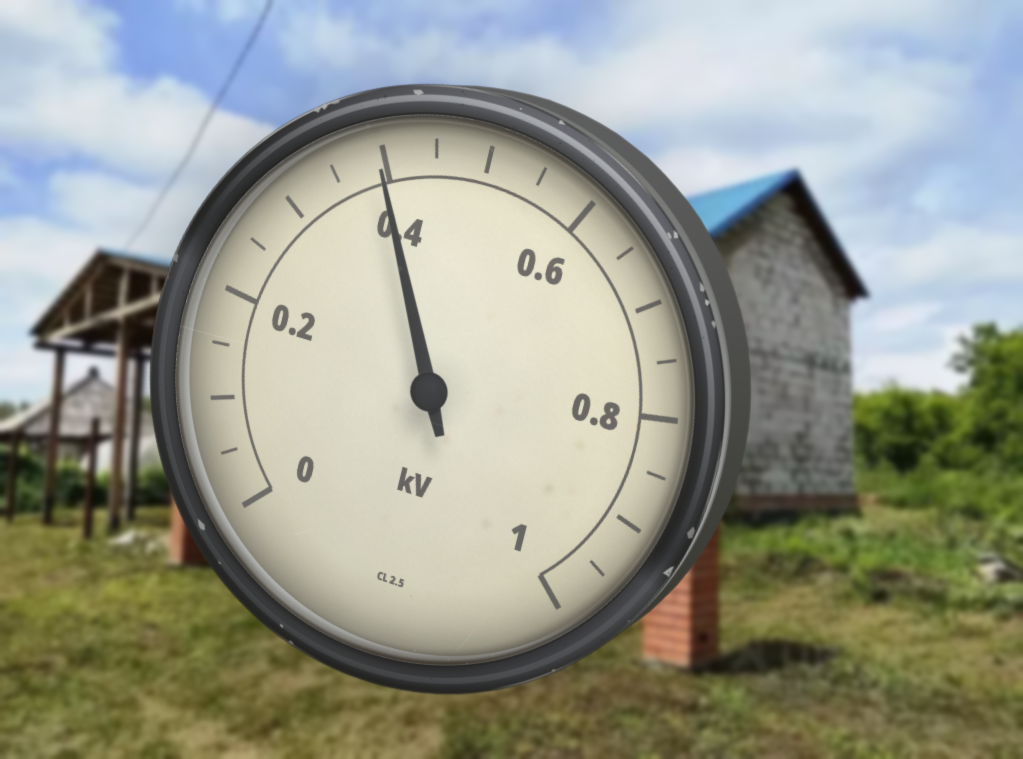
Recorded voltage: 0.4
